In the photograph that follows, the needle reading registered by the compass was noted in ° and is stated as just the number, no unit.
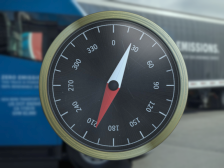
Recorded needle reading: 202.5
